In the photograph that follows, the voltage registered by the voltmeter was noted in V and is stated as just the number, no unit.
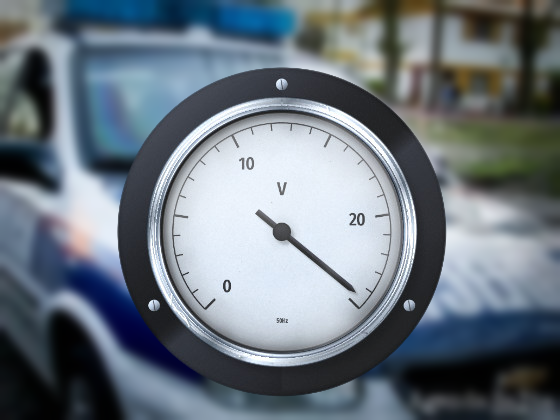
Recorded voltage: 24.5
